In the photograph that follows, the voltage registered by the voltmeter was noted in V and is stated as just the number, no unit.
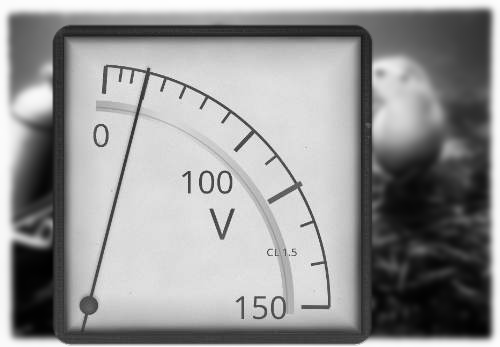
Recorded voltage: 50
